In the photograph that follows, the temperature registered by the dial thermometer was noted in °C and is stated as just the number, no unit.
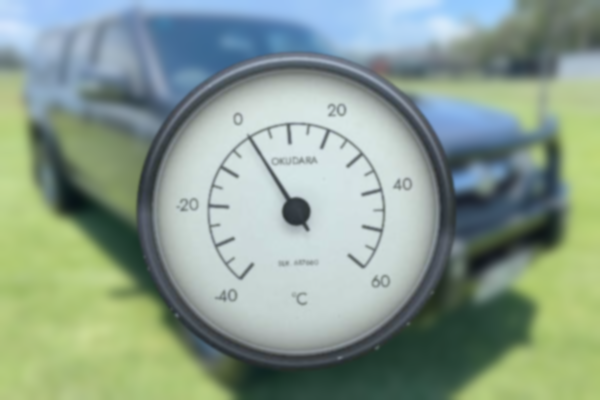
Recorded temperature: 0
